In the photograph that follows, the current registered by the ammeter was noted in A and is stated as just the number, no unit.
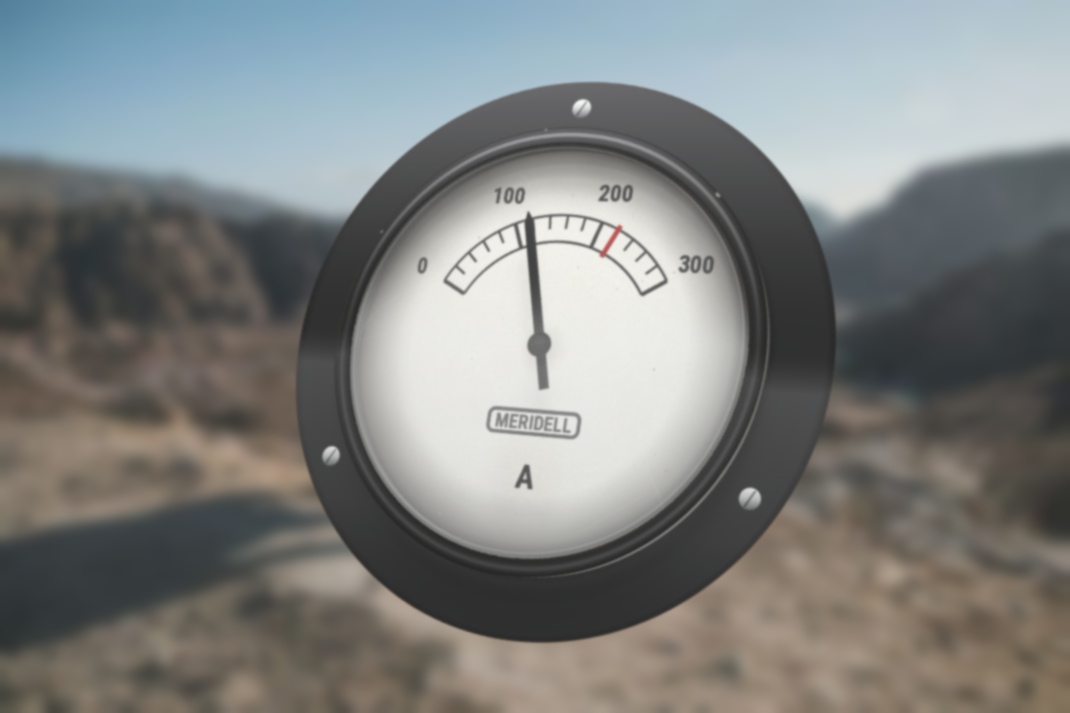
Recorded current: 120
